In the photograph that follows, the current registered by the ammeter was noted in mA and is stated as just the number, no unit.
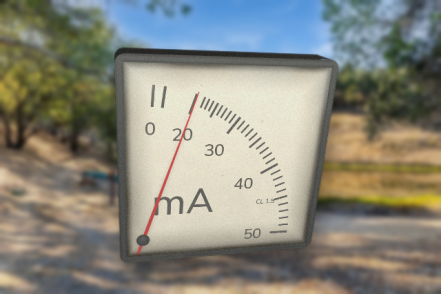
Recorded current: 20
